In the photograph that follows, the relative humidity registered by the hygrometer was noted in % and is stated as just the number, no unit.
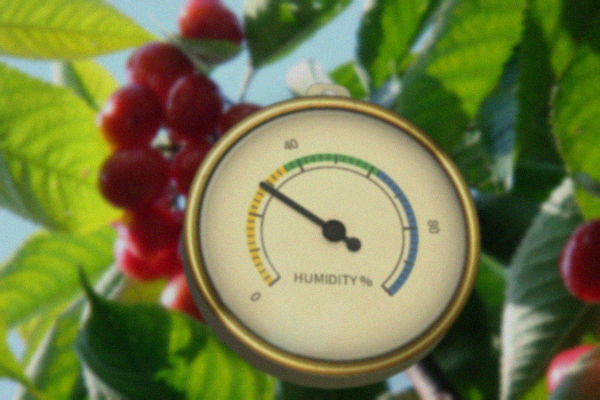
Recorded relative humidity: 28
